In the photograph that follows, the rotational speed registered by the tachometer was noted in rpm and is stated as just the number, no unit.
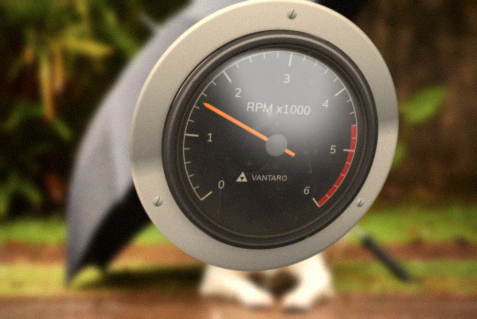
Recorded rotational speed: 1500
